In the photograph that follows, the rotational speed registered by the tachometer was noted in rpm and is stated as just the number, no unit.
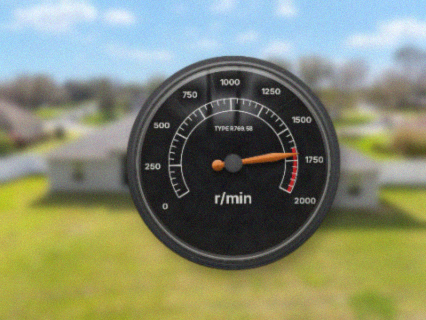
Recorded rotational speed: 1700
